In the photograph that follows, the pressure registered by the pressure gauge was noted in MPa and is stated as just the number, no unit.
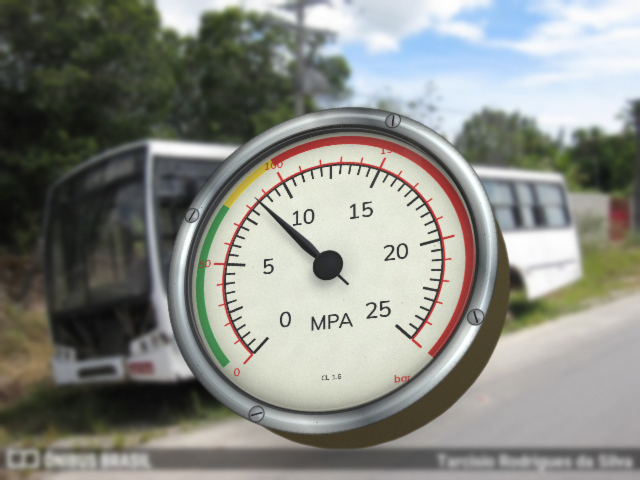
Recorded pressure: 8.5
